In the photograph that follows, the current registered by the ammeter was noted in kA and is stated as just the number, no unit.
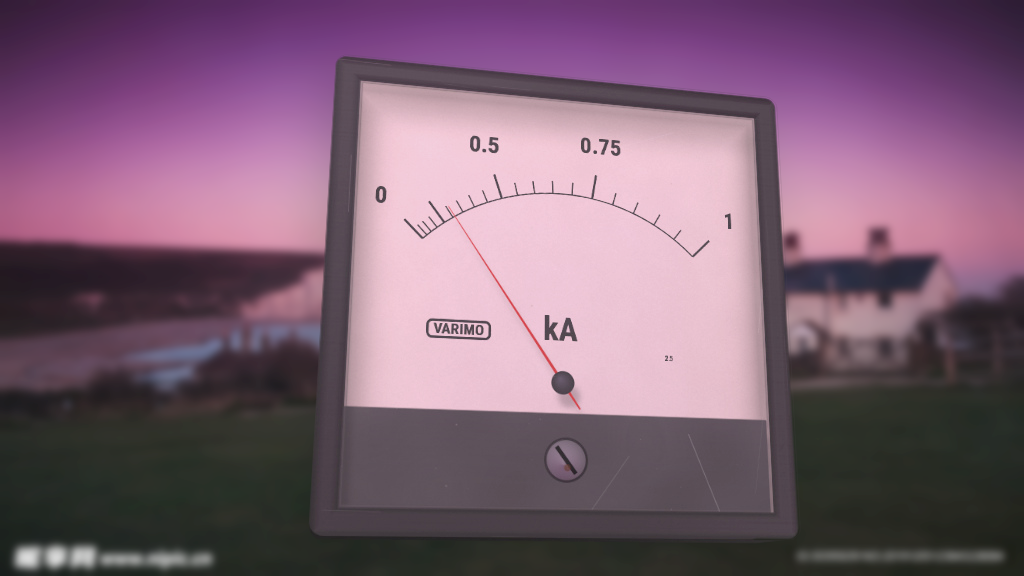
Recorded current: 0.3
